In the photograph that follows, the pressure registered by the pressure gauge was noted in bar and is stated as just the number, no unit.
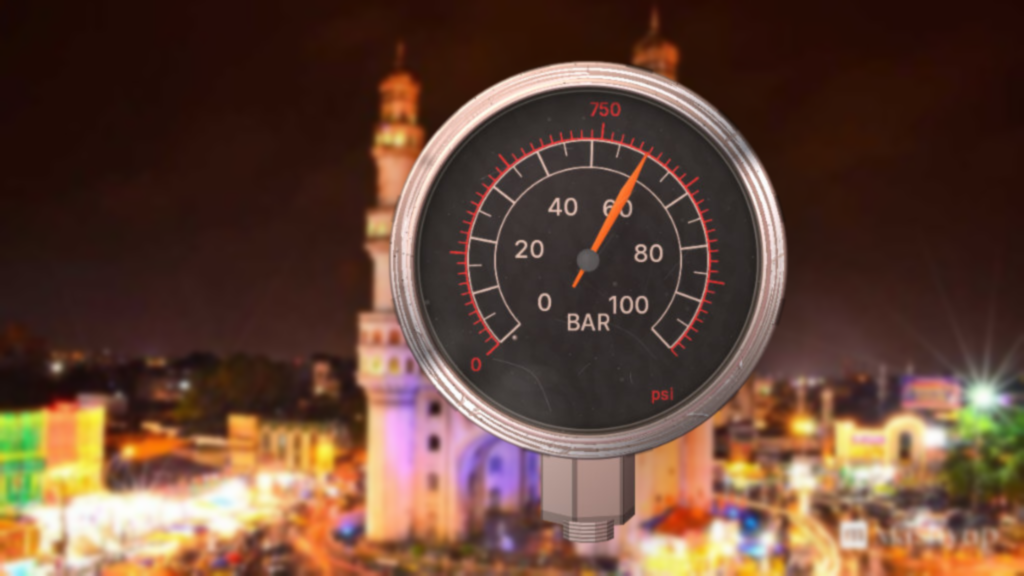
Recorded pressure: 60
